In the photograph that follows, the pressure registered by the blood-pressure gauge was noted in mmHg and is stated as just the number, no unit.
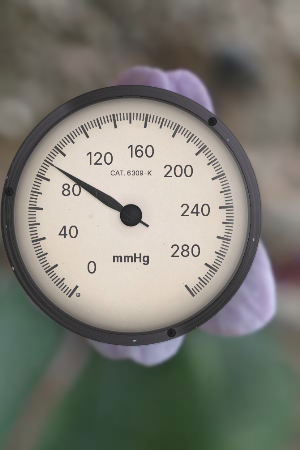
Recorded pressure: 90
